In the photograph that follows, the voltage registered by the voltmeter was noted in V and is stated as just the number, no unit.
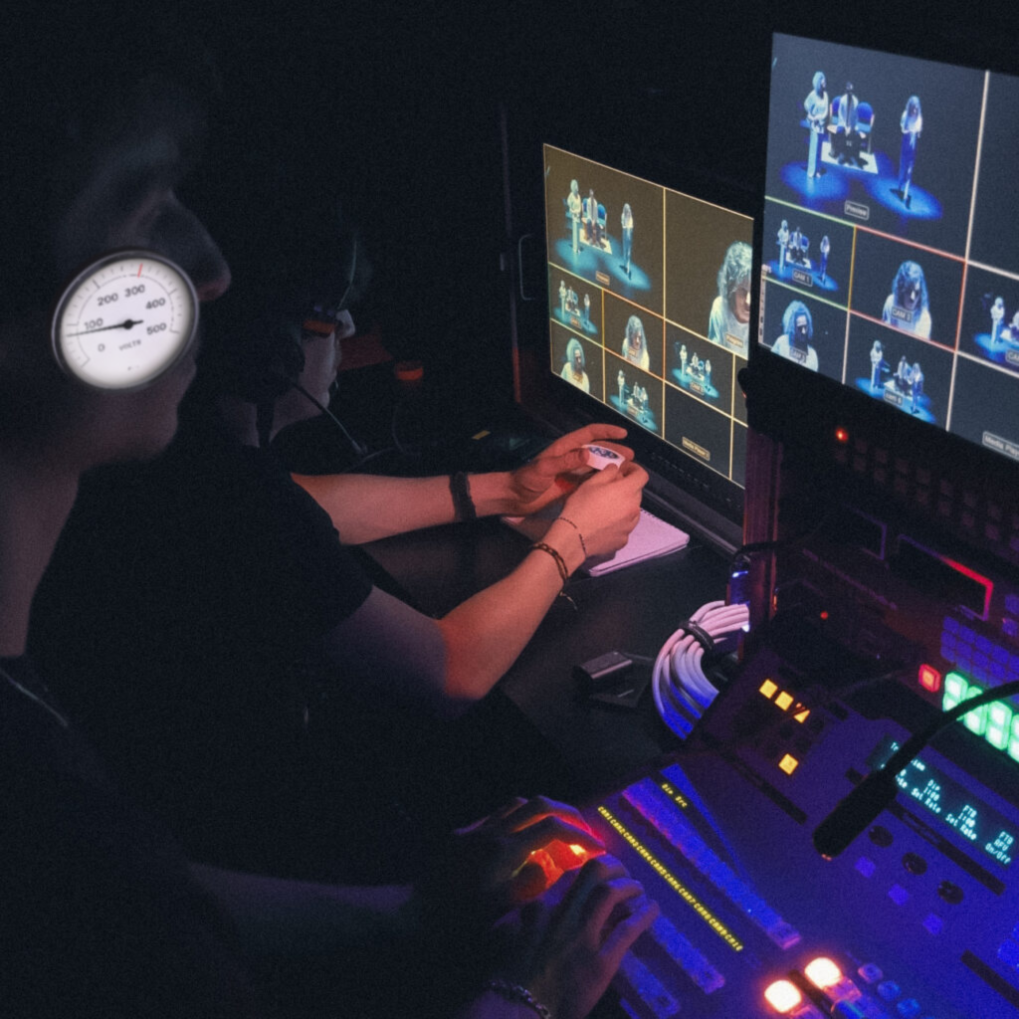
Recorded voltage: 80
